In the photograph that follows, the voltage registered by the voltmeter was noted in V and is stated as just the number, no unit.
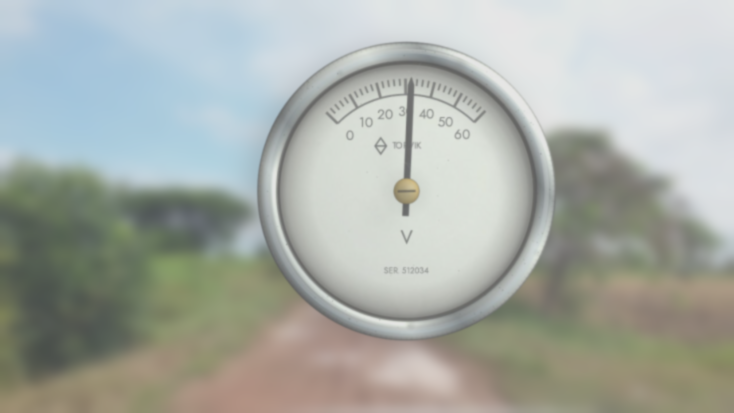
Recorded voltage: 32
